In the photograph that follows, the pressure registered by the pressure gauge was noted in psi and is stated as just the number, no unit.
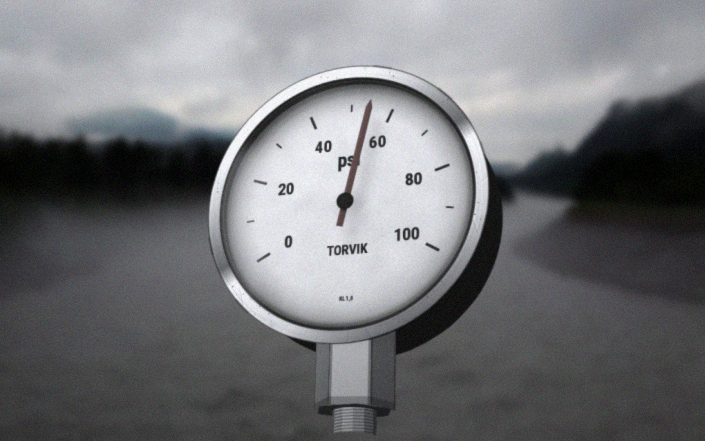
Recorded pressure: 55
